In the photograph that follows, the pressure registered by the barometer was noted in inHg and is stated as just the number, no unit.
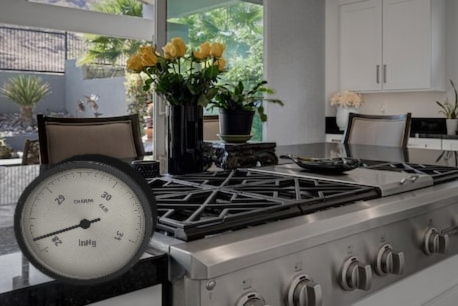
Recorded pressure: 28.2
